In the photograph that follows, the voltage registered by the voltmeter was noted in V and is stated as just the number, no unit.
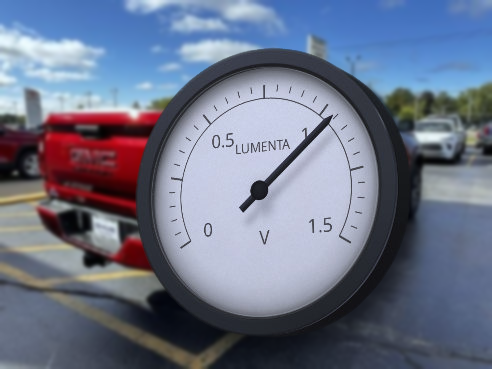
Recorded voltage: 1.05
